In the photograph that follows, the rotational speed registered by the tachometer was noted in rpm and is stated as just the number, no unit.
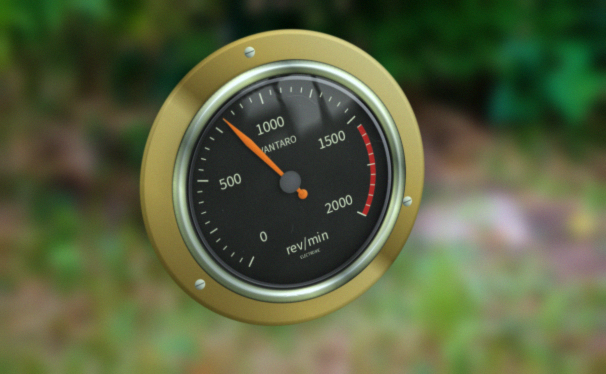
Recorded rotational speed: 800
